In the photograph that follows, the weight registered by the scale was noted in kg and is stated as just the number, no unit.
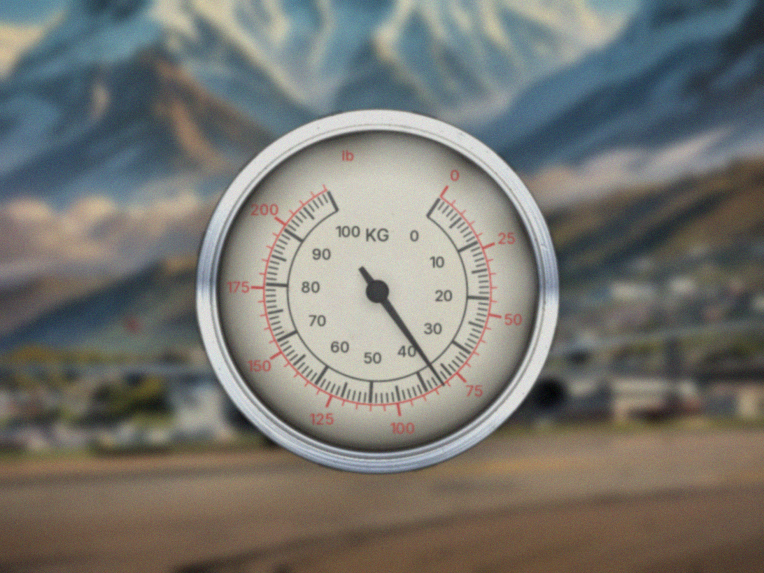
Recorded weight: 37
